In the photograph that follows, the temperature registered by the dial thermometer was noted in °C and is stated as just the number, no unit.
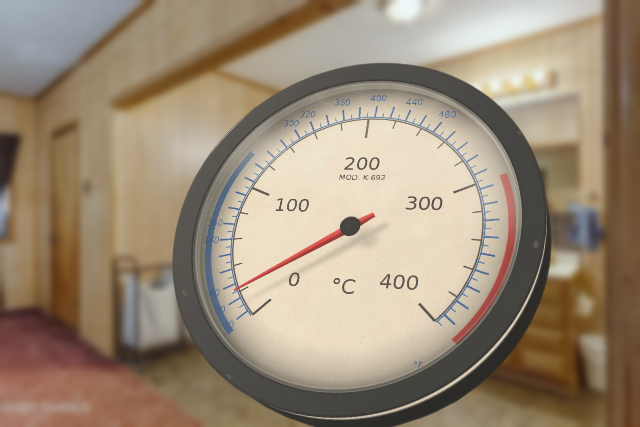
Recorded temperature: 20
